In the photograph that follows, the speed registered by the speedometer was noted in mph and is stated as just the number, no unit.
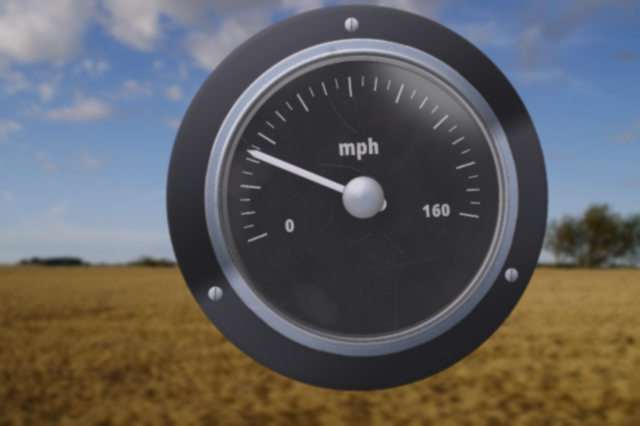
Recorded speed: 32.5
